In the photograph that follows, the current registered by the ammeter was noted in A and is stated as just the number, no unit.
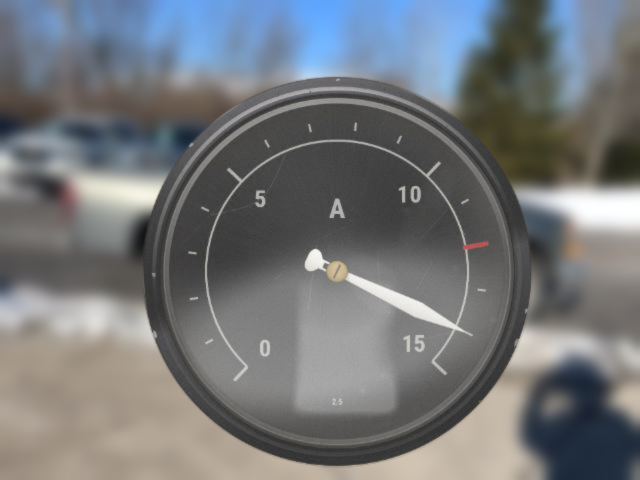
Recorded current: 14
